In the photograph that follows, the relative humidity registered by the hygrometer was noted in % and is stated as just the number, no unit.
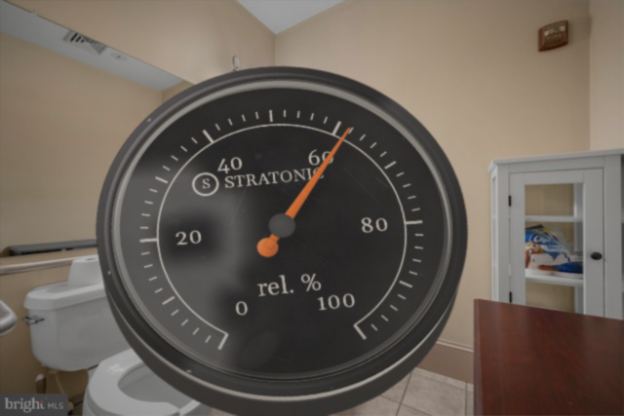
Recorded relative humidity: 62
